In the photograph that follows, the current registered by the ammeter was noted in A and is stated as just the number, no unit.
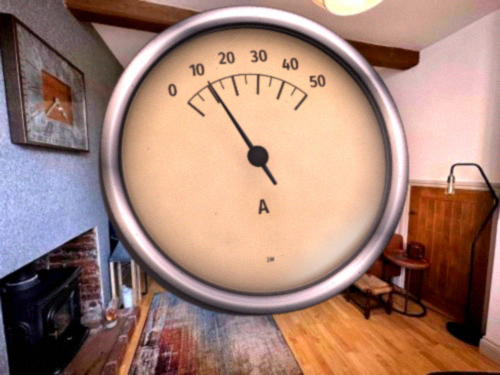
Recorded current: 10
